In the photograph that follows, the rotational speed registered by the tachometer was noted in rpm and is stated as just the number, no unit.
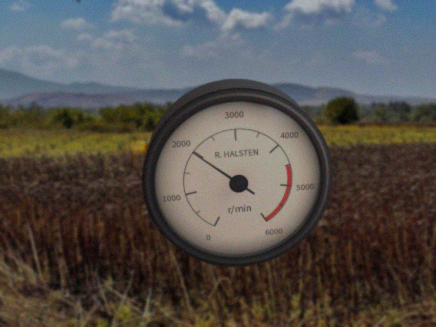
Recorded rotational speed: 2000
